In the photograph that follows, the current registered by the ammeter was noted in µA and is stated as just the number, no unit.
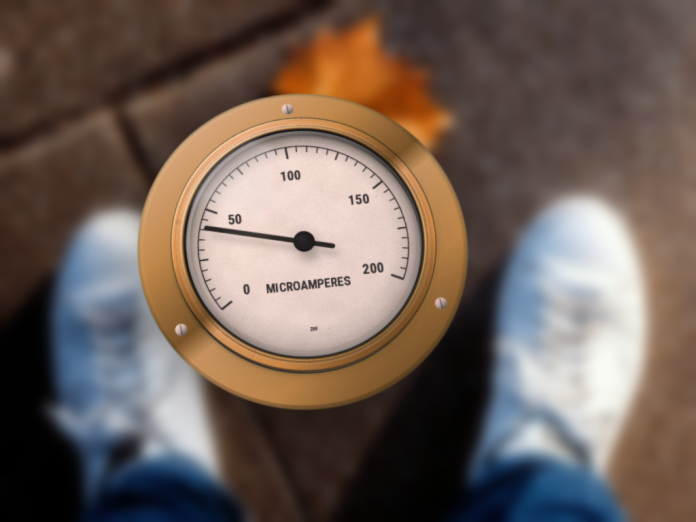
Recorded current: 40
